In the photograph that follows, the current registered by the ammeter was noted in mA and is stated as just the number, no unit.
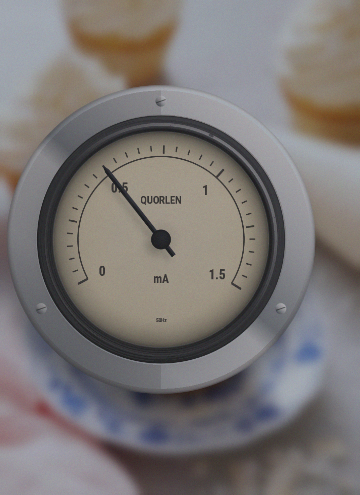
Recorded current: 0.5
